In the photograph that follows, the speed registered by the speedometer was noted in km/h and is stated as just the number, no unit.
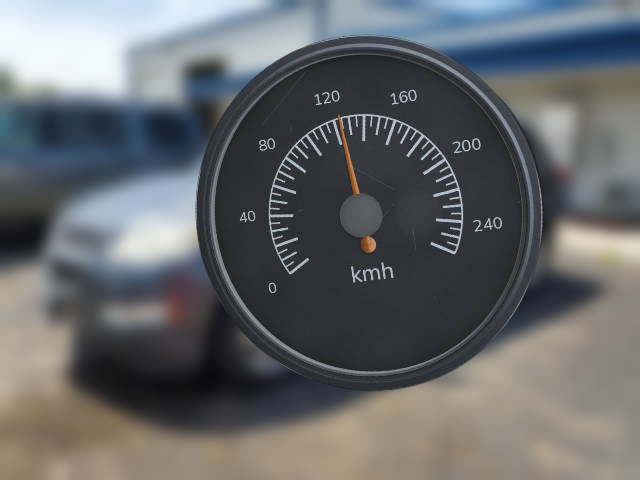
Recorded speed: 125
